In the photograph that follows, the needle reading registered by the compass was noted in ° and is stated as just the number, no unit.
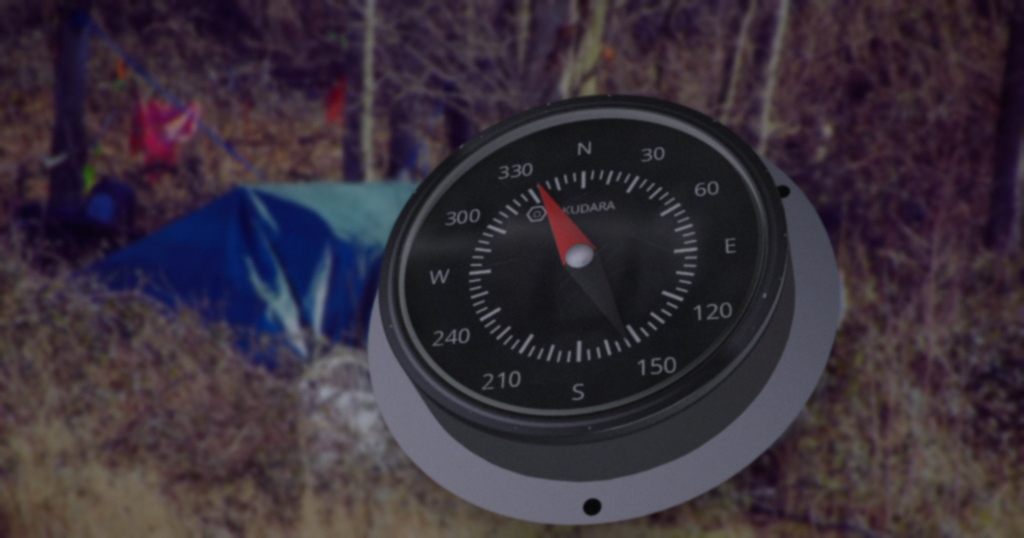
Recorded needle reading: 335
